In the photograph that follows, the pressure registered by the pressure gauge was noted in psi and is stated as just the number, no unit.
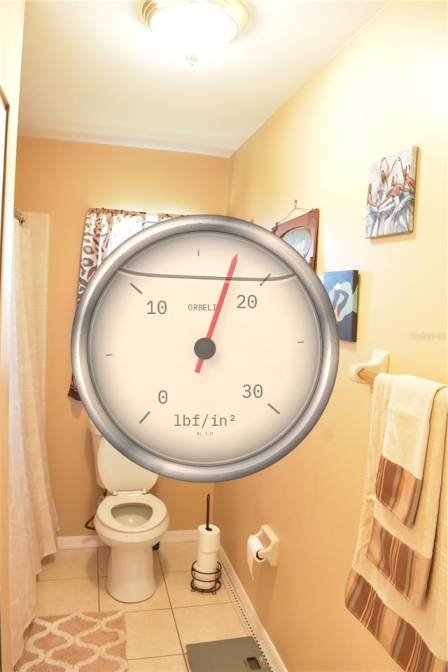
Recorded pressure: 17.5
